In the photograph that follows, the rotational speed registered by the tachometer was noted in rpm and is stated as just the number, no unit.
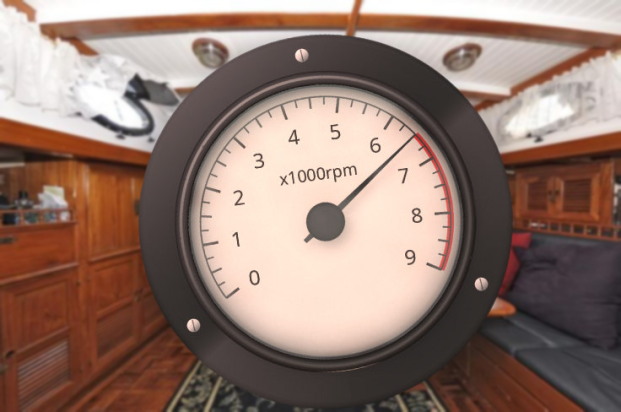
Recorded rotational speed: 6500
